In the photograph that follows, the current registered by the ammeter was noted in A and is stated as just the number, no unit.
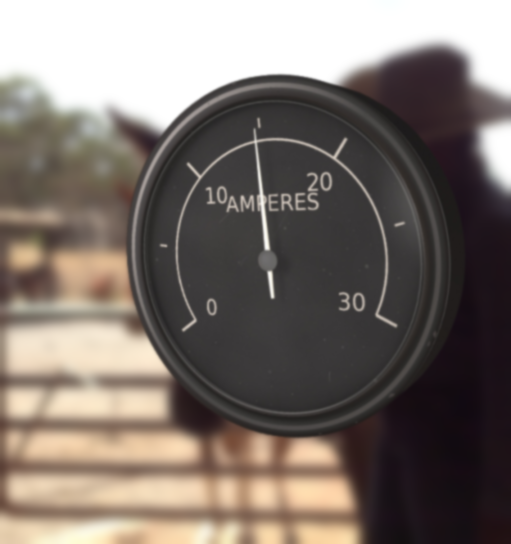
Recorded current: 15
